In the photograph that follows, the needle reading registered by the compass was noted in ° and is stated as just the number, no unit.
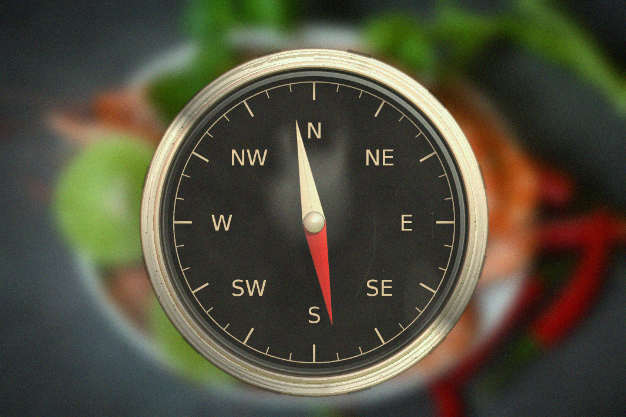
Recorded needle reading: 170
